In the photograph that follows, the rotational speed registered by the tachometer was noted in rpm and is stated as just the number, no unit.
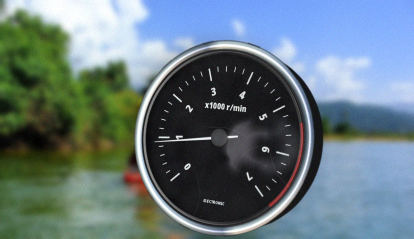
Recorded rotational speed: 900
